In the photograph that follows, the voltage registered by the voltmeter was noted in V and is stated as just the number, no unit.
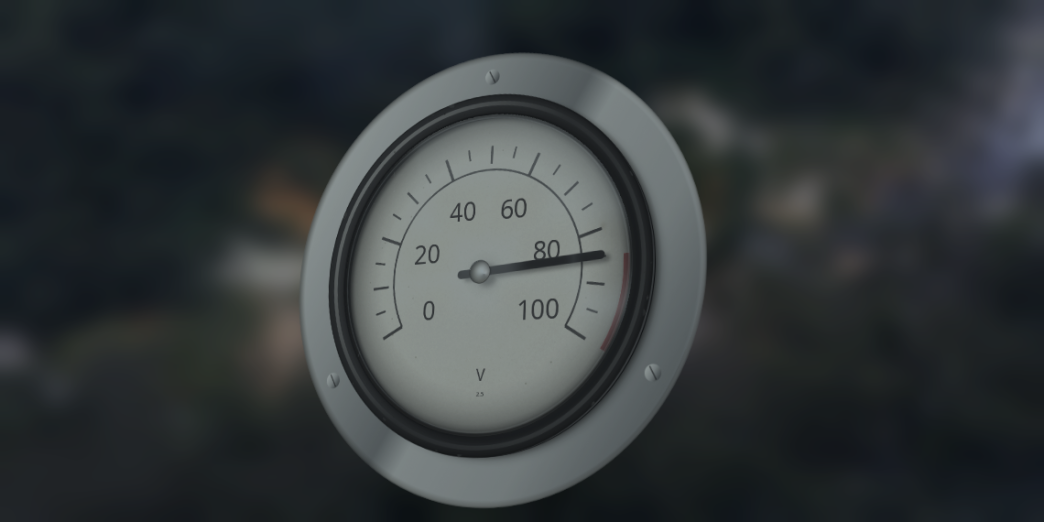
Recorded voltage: 85
